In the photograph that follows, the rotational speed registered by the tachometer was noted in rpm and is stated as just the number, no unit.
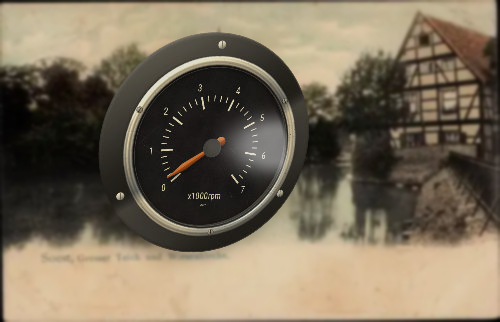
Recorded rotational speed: 200
